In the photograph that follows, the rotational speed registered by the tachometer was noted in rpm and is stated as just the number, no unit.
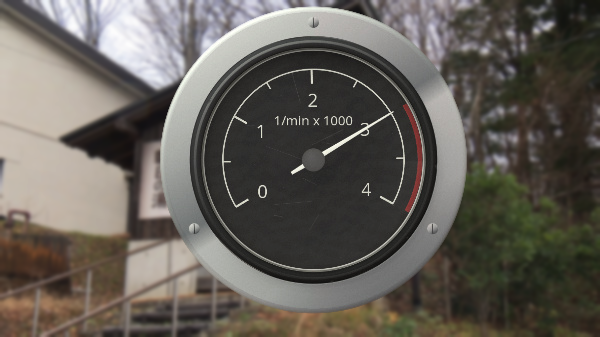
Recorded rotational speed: 3000
